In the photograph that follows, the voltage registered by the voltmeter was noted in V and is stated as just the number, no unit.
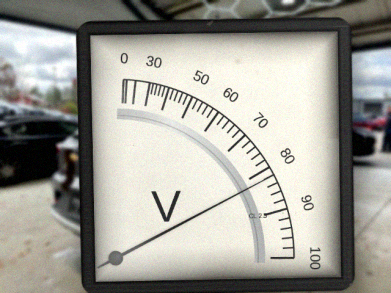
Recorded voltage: 82
